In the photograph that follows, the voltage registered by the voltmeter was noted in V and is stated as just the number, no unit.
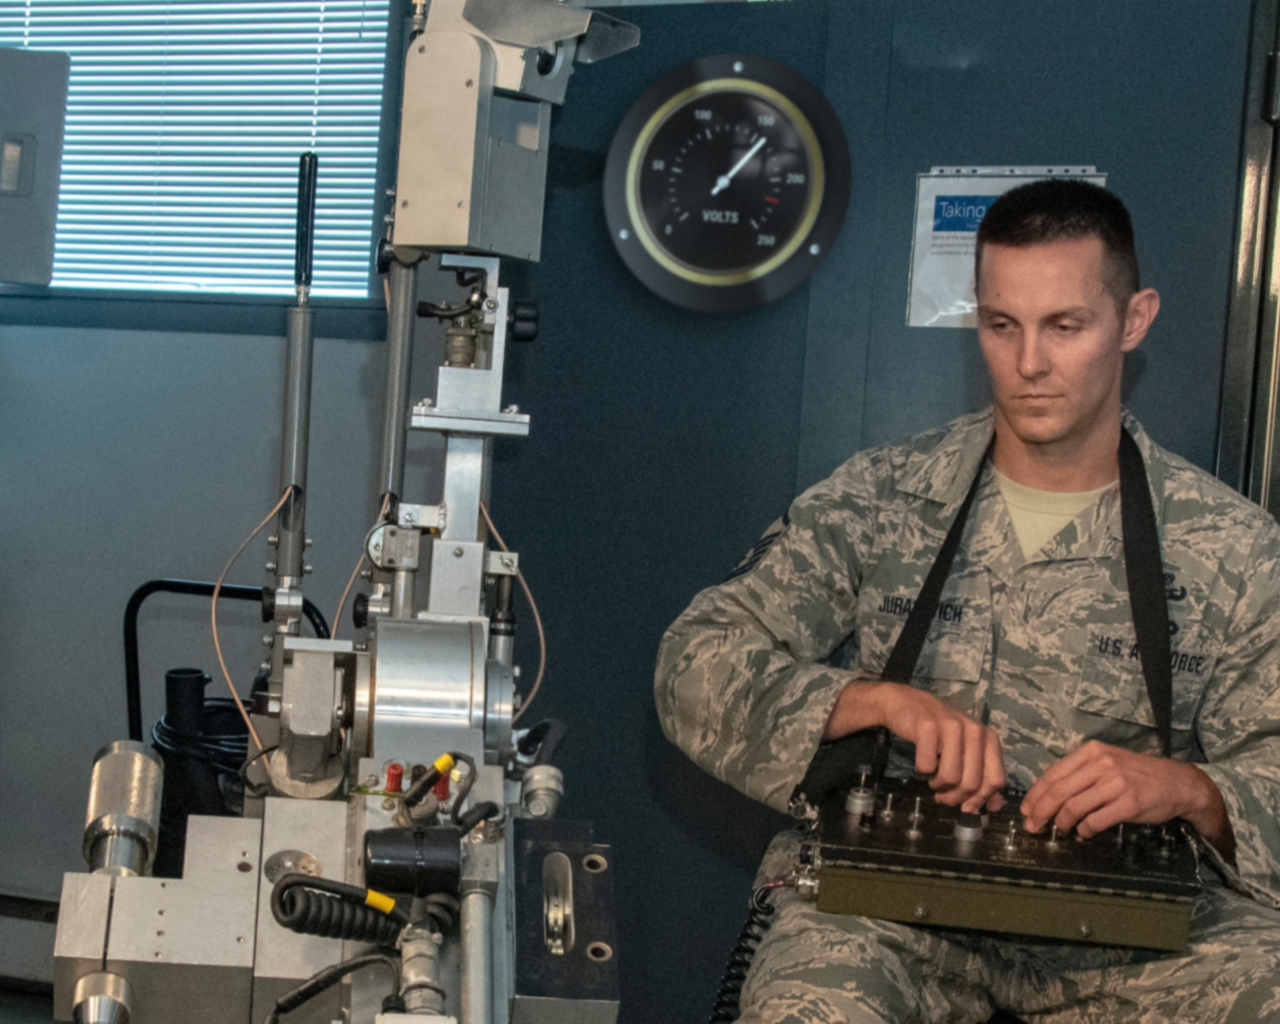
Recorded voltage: 160
